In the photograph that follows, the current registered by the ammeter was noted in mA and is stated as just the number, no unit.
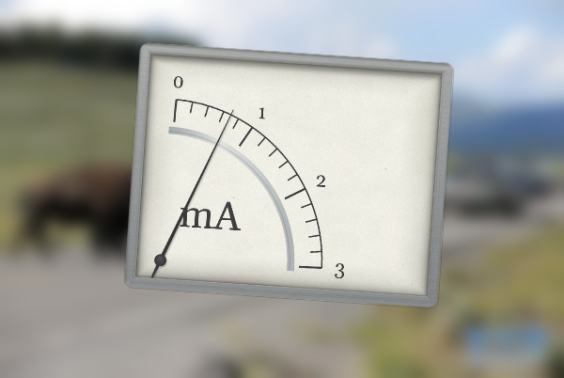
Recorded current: 0.7
